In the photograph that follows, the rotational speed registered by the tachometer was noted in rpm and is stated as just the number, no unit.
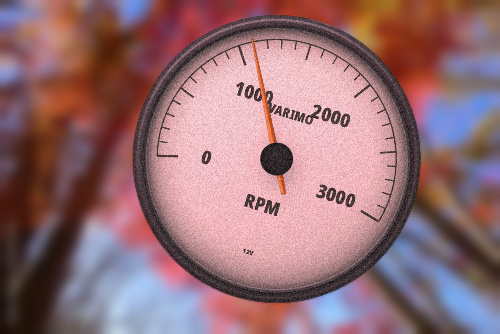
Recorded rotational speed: 1100
